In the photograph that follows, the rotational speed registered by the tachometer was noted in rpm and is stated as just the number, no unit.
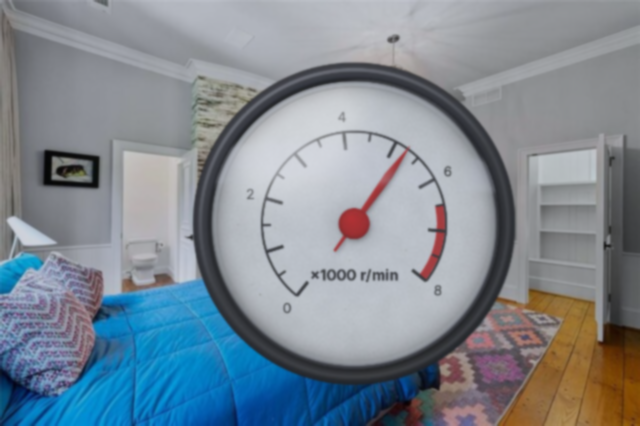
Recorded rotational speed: 5250
